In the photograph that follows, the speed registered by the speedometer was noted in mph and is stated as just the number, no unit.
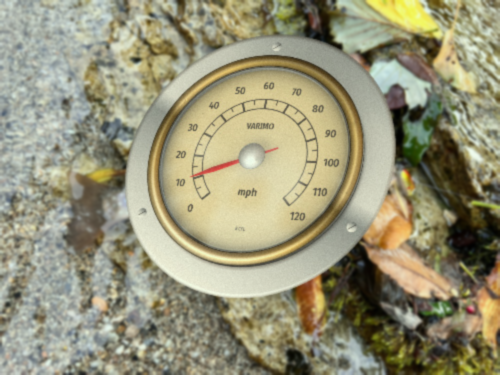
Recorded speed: 10
